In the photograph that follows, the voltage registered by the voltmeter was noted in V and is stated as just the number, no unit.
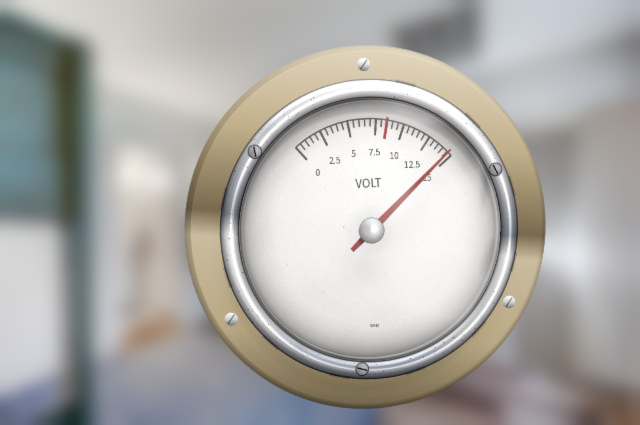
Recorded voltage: 14.5
